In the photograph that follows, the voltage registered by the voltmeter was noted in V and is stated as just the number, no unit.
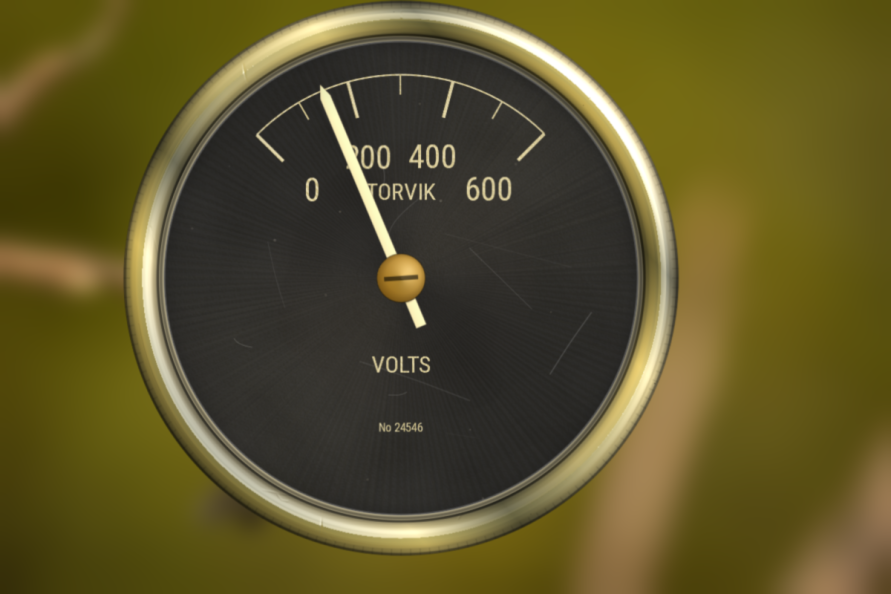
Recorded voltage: 150
